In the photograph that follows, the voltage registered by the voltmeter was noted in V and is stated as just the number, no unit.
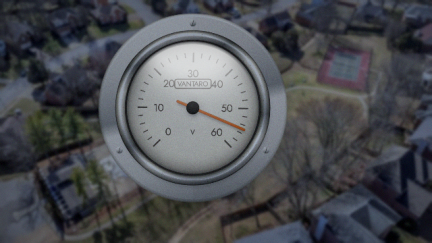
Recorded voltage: 55
